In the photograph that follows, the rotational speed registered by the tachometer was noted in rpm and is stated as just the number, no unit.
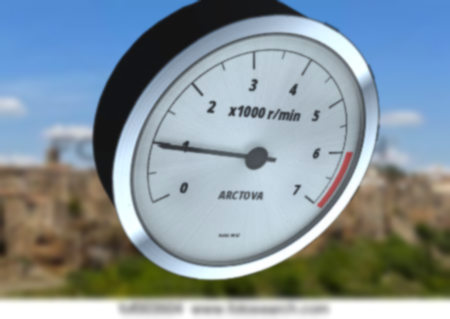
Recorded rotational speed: 1000
